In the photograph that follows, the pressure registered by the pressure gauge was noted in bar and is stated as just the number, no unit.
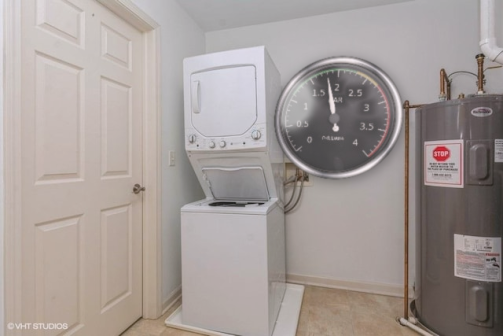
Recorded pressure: 1.8
